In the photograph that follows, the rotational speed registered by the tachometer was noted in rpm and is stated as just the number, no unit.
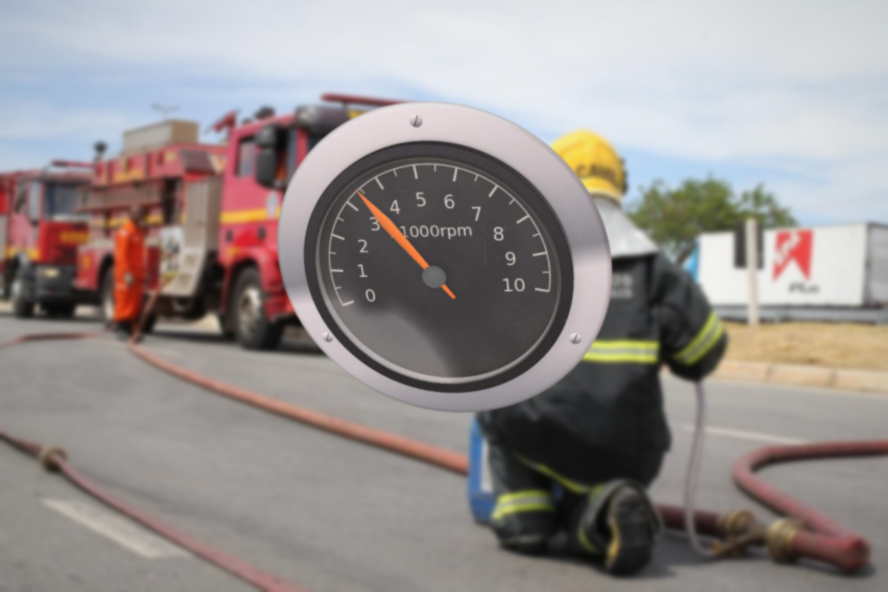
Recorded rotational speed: 3500
